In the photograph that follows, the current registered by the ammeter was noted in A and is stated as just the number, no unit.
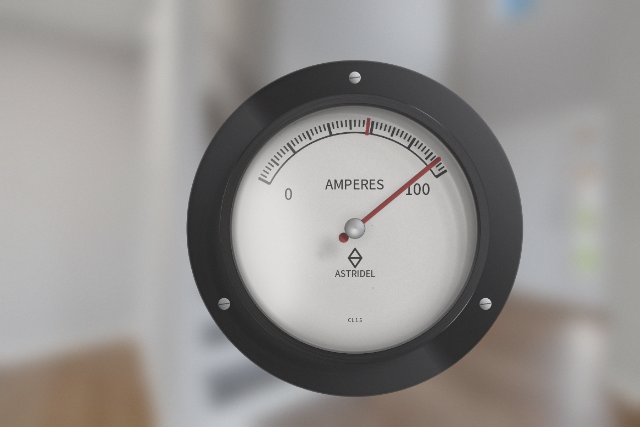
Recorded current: 94
